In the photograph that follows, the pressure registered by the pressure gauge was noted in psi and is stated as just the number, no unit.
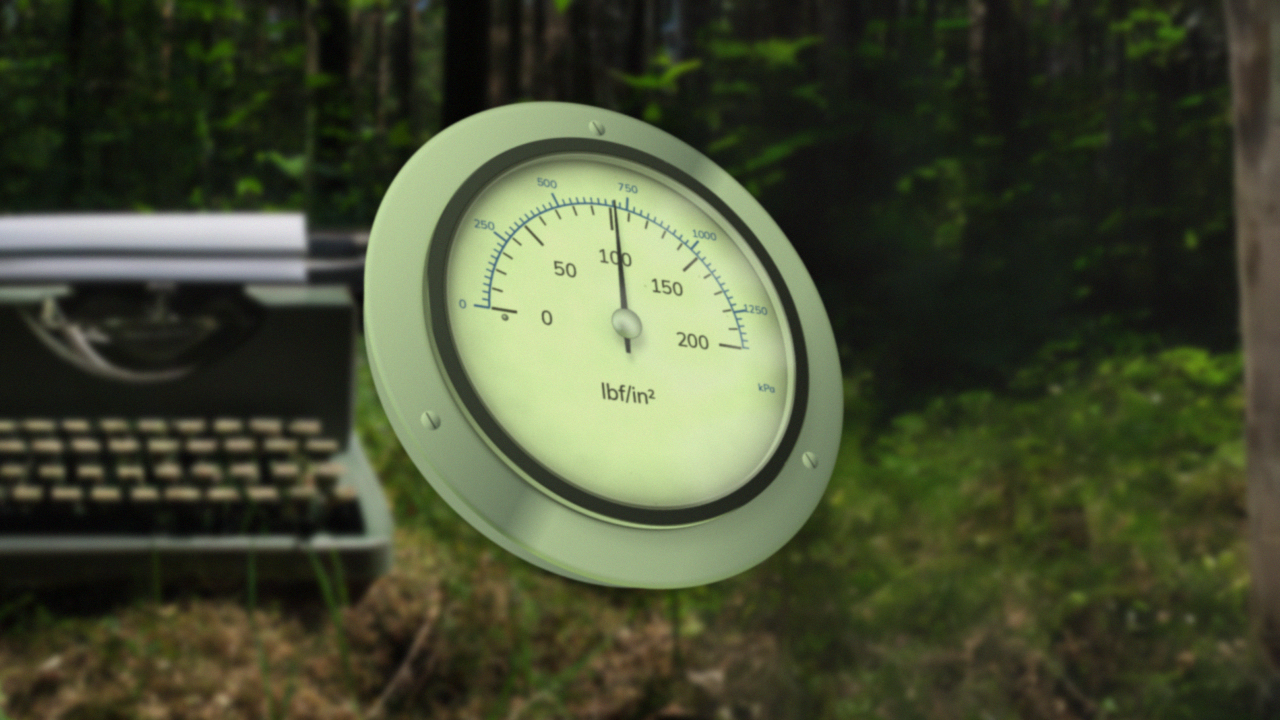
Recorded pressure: 100
